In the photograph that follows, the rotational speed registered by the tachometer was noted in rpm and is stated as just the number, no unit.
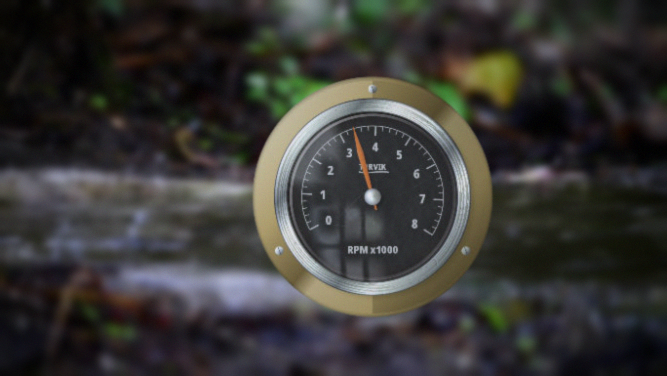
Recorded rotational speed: 3400
